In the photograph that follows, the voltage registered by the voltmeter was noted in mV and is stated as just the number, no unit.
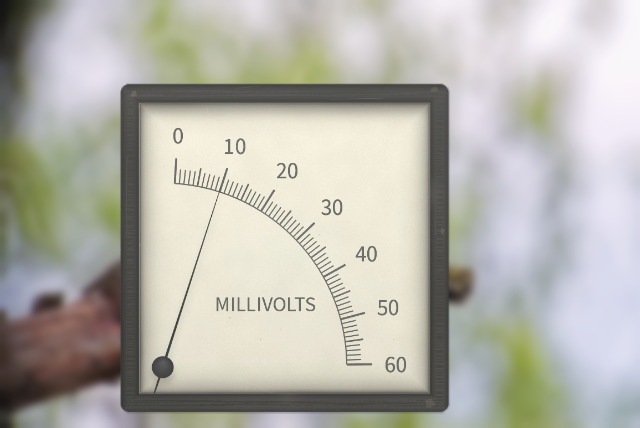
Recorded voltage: 10
